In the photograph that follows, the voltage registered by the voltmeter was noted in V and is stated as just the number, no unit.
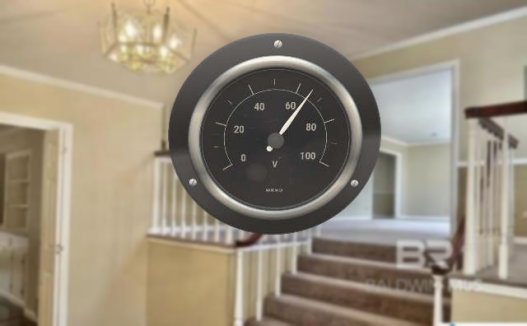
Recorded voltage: 65
